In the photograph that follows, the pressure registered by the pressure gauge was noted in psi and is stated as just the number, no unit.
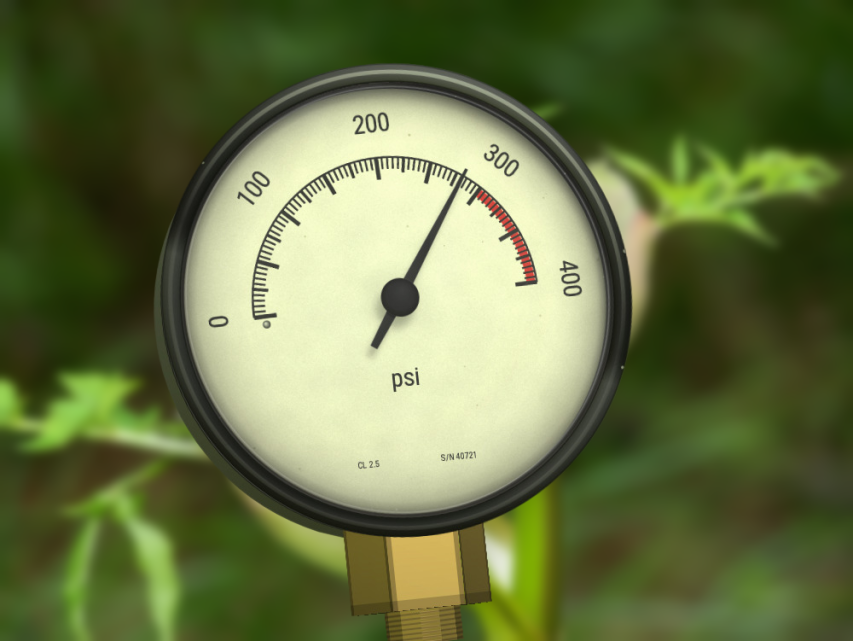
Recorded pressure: 280
